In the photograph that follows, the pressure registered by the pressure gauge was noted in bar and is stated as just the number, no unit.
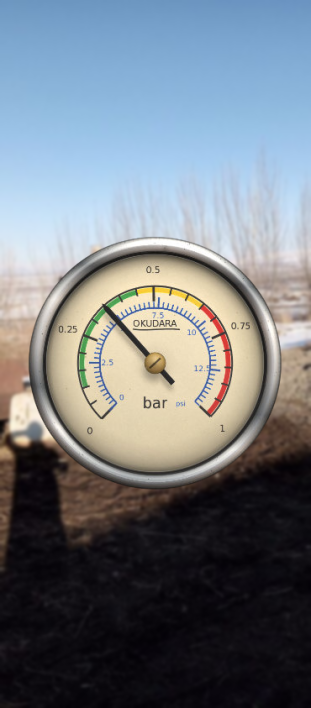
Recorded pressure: 0.35
